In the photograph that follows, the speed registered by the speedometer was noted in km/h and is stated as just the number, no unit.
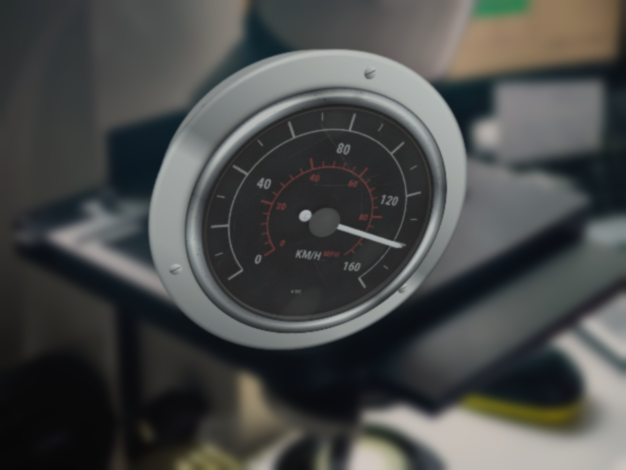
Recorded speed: 140
